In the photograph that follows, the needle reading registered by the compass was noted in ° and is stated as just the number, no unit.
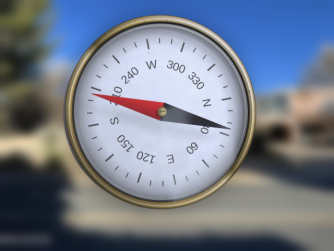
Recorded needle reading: 205
